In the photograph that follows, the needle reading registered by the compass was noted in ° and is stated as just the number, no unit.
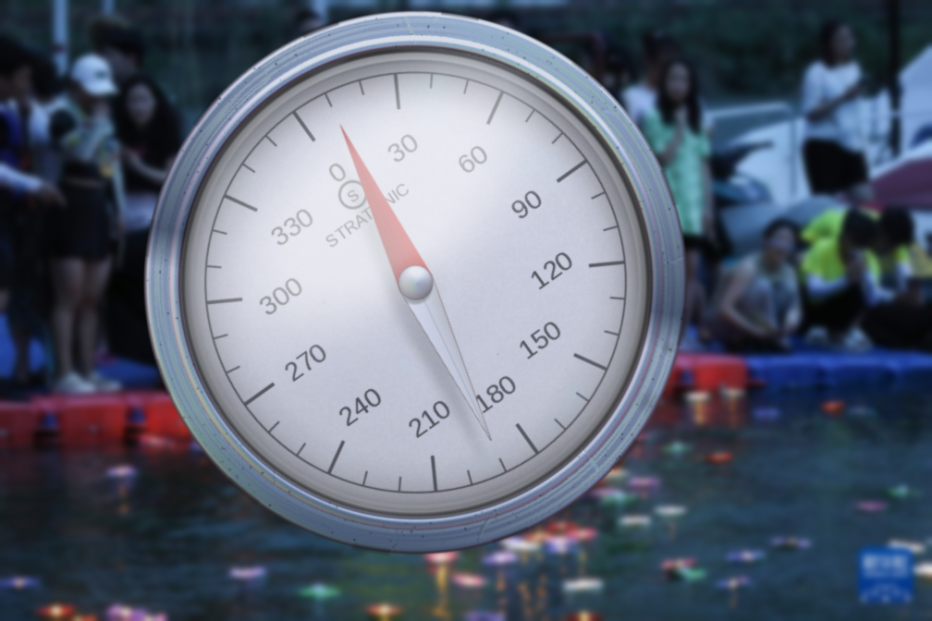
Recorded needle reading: 10
